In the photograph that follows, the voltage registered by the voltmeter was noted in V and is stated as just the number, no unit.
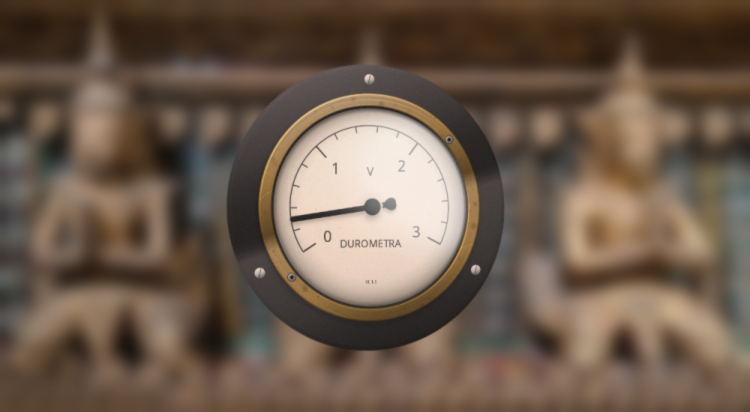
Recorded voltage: 0.3
